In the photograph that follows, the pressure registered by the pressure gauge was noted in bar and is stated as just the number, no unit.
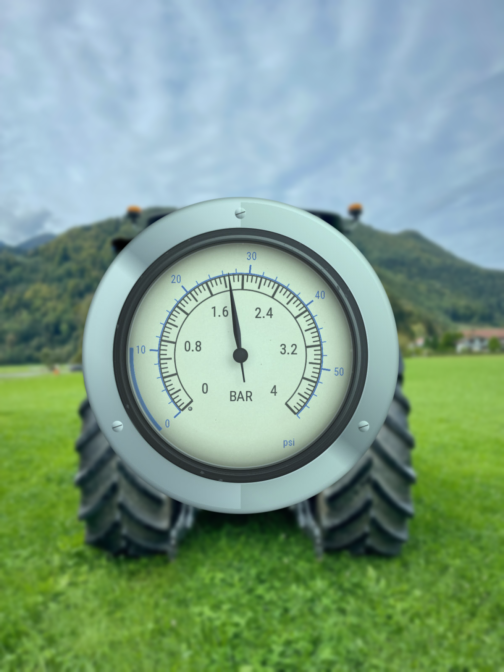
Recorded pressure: 1.85
